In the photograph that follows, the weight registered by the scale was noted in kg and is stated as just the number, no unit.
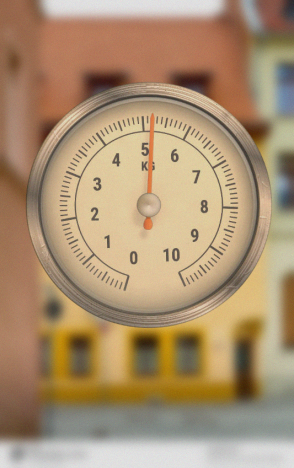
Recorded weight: 5.2
